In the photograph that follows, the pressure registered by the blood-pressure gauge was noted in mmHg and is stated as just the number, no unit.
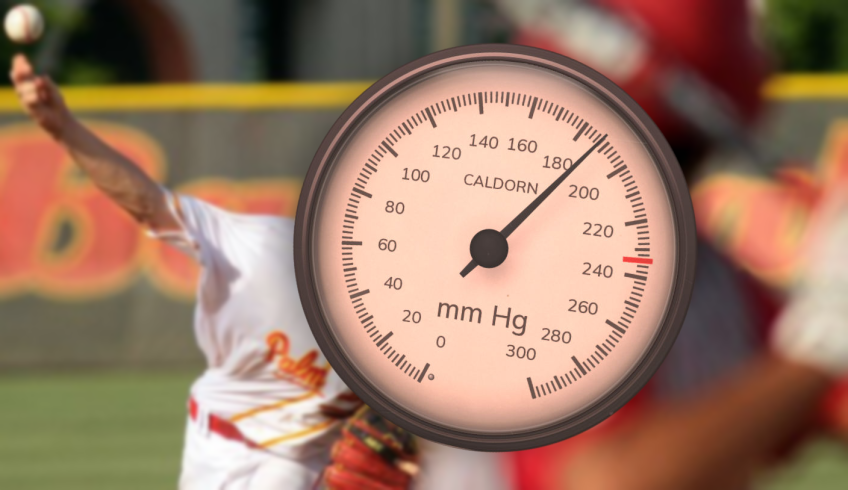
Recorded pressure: 188
